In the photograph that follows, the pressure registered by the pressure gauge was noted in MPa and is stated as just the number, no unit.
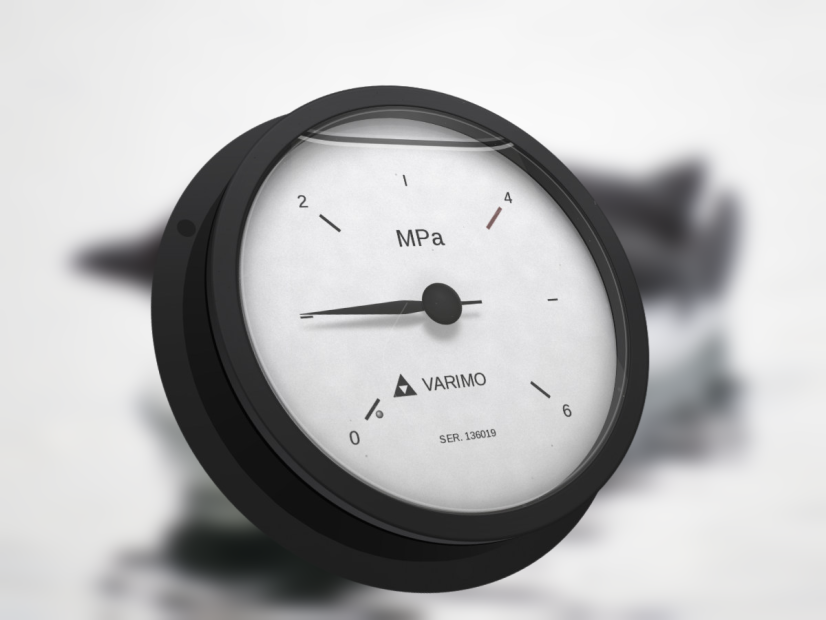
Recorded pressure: 1
